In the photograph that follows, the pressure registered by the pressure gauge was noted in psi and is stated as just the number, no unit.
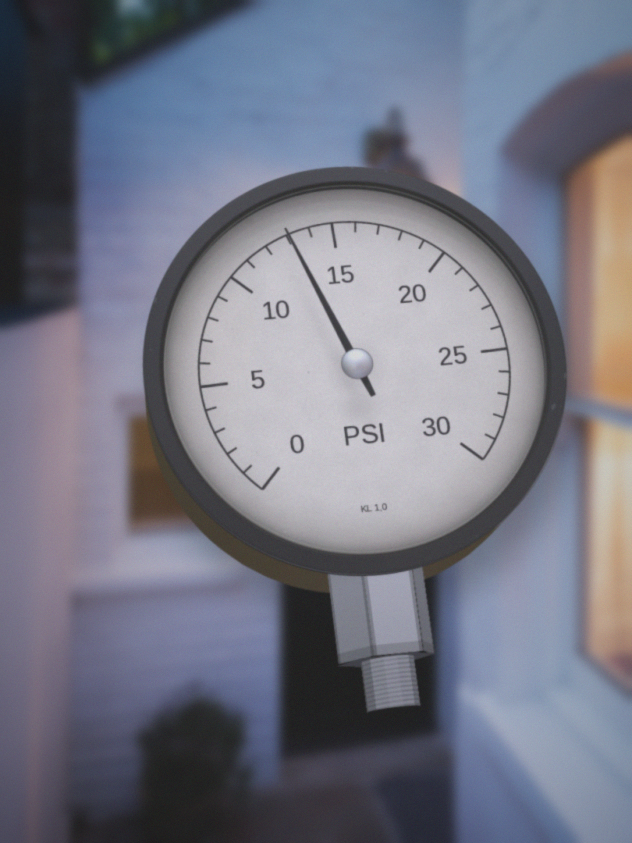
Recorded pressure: 13
